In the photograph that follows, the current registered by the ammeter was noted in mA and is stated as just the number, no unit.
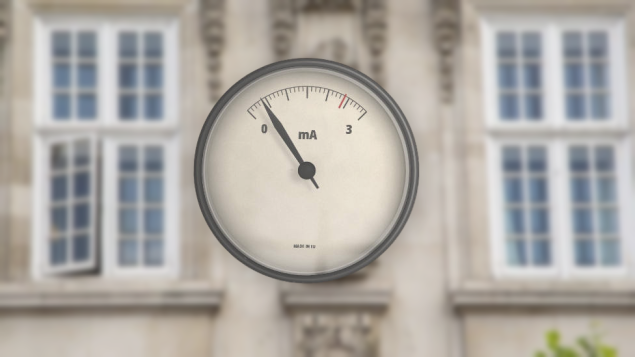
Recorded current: 0.4
